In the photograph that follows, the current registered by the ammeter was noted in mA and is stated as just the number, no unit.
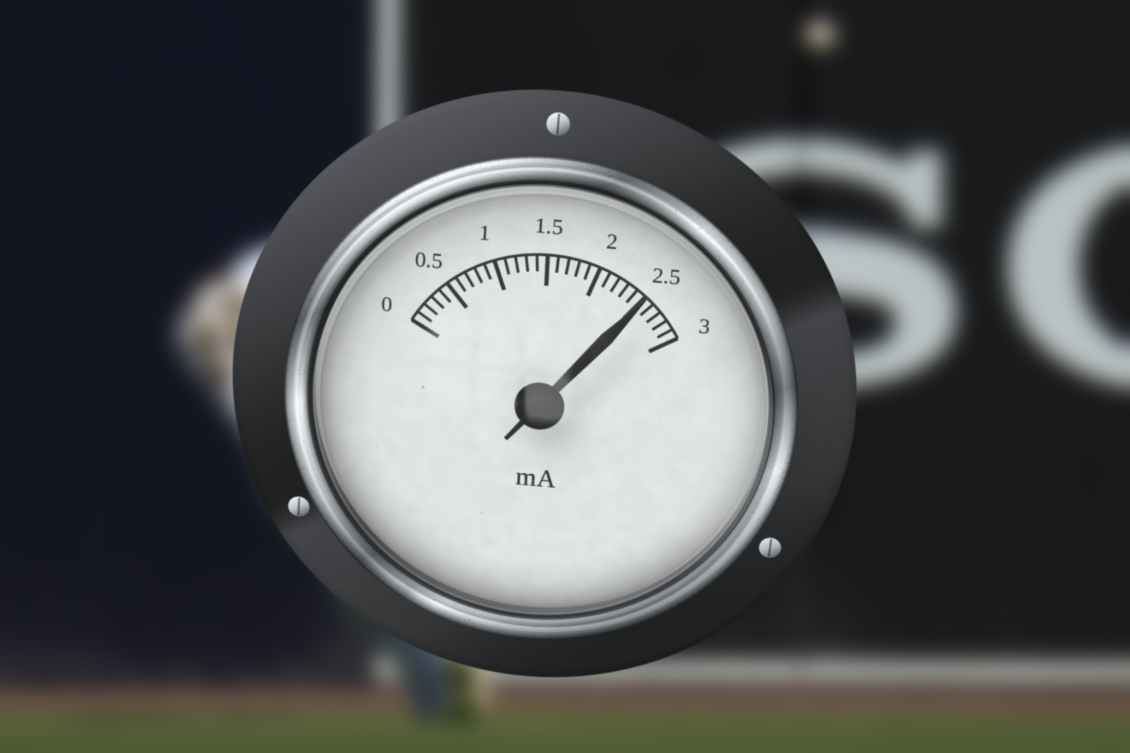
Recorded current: 2.5
